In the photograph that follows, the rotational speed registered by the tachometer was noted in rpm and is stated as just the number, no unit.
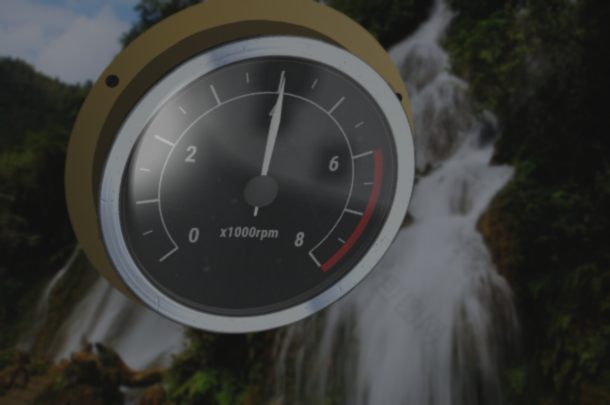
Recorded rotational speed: 4000
